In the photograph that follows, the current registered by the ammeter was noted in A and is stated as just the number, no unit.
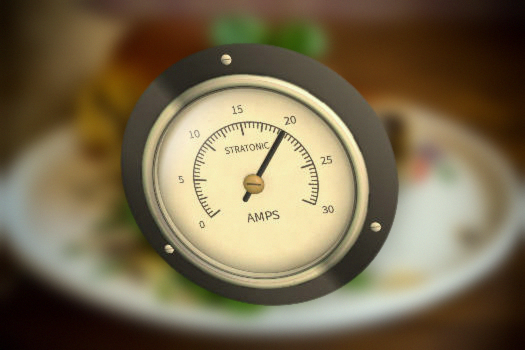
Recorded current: 20
